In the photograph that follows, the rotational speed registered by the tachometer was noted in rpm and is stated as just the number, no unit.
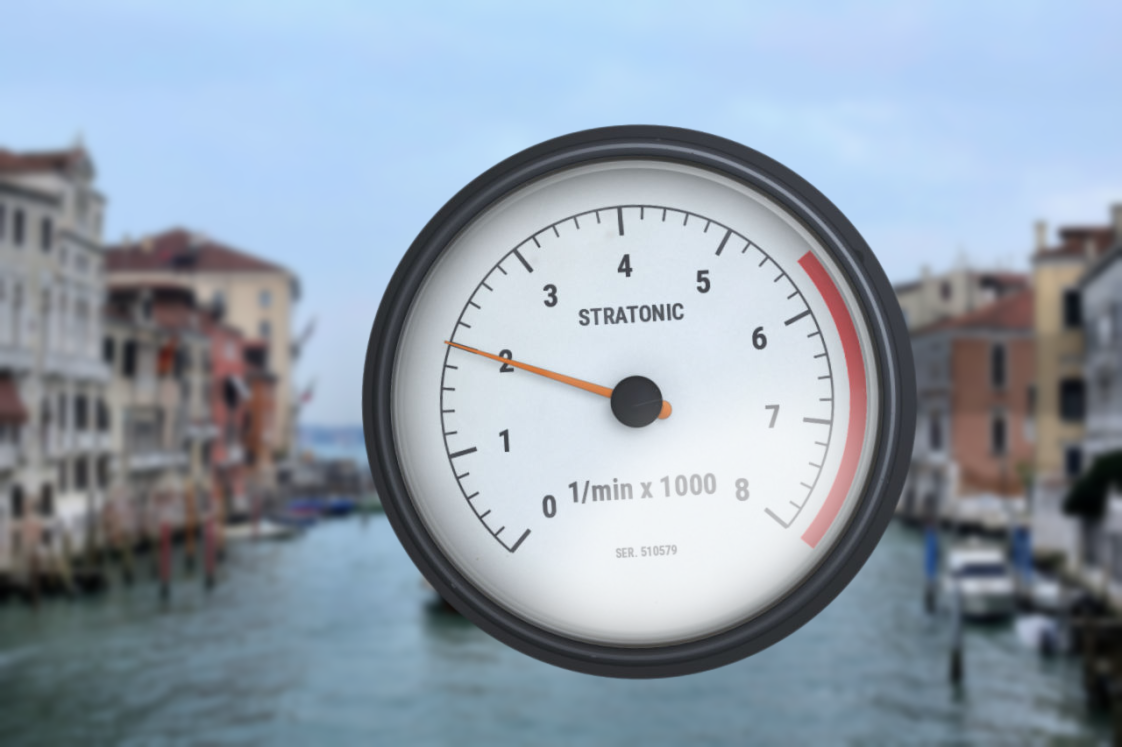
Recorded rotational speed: 2000
